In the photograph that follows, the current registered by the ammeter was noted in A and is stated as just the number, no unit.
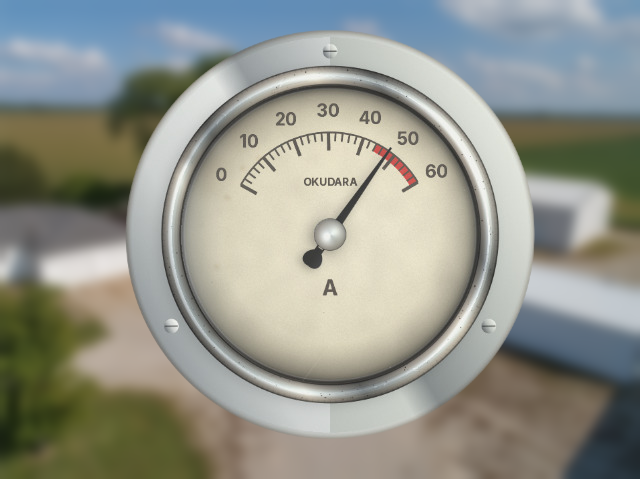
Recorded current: 48
